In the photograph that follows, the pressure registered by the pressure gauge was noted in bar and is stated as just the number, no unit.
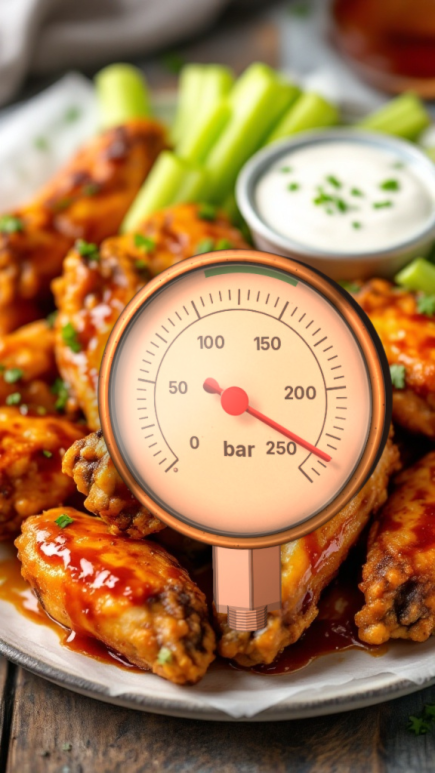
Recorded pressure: 235
